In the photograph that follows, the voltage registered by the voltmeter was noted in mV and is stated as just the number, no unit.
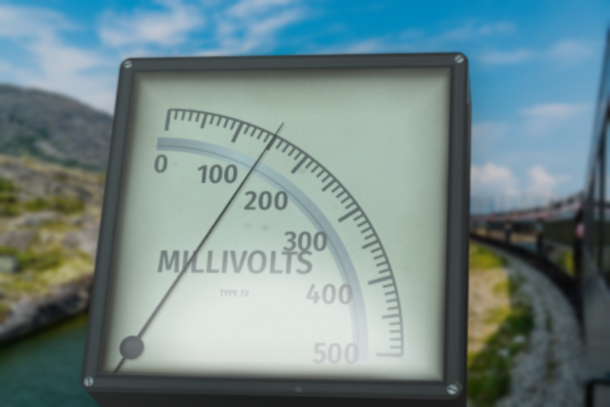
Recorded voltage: 150
